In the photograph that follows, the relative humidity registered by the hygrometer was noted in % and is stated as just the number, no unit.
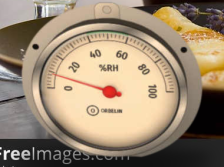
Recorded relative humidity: 10
